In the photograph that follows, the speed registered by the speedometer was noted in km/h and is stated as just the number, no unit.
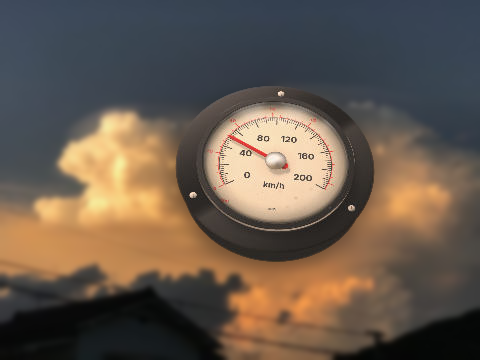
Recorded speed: 50
